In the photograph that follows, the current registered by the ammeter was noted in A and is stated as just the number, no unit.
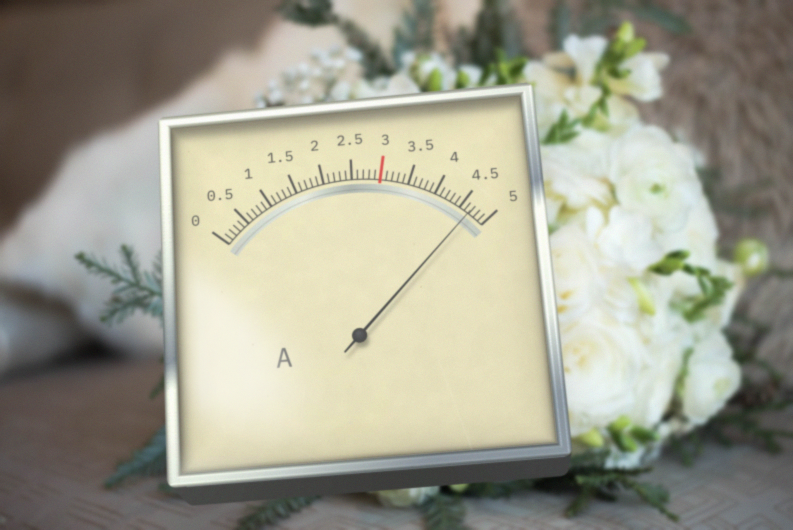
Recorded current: 4.7
